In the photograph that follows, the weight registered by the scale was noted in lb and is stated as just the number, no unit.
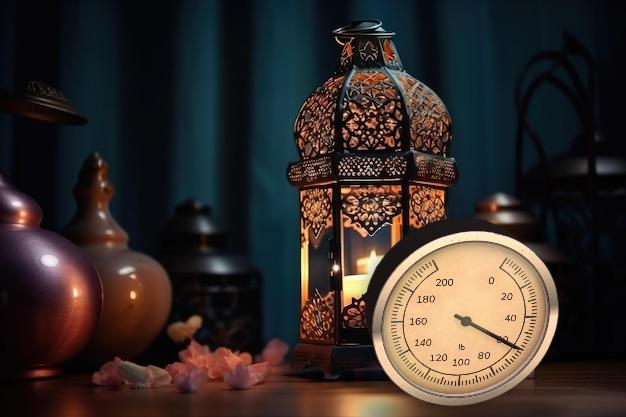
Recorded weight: 60
